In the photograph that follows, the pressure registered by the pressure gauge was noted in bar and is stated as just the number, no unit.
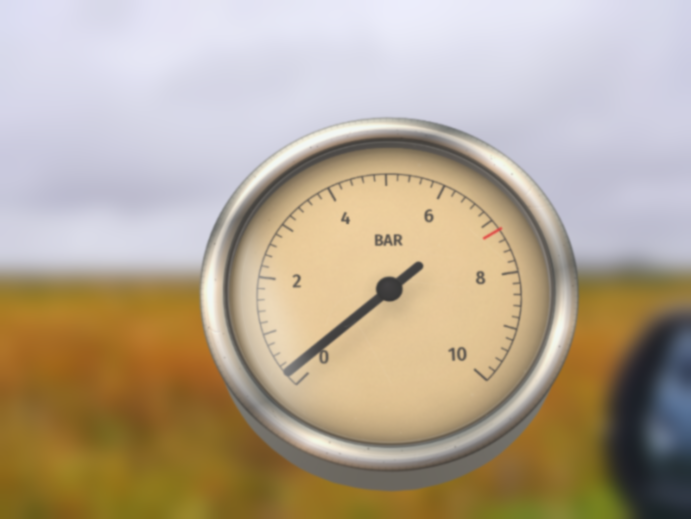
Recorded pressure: 0.2
